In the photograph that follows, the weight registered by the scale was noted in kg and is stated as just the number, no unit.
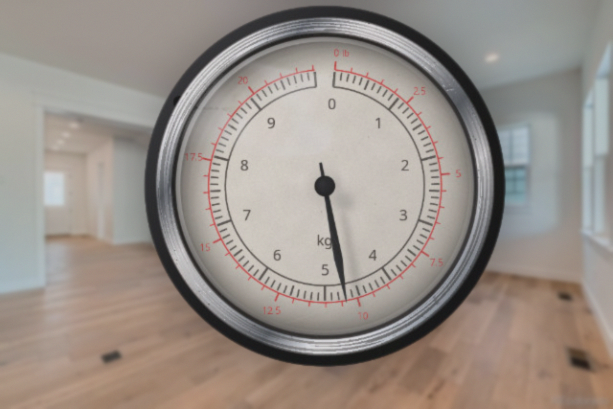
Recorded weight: 4.7
